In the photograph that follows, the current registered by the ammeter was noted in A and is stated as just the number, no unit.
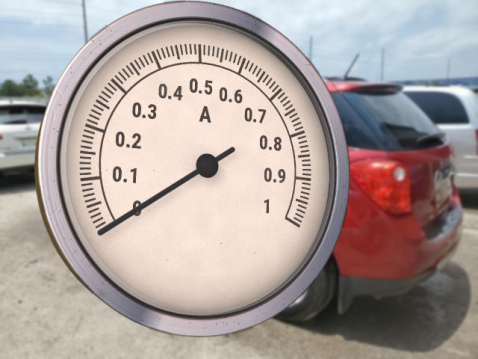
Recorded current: 0
